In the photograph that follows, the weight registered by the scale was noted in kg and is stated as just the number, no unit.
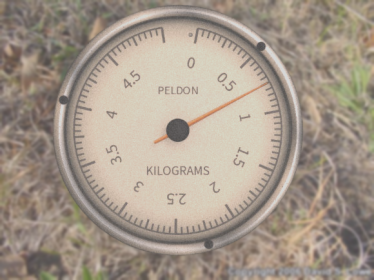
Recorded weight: 0.75
